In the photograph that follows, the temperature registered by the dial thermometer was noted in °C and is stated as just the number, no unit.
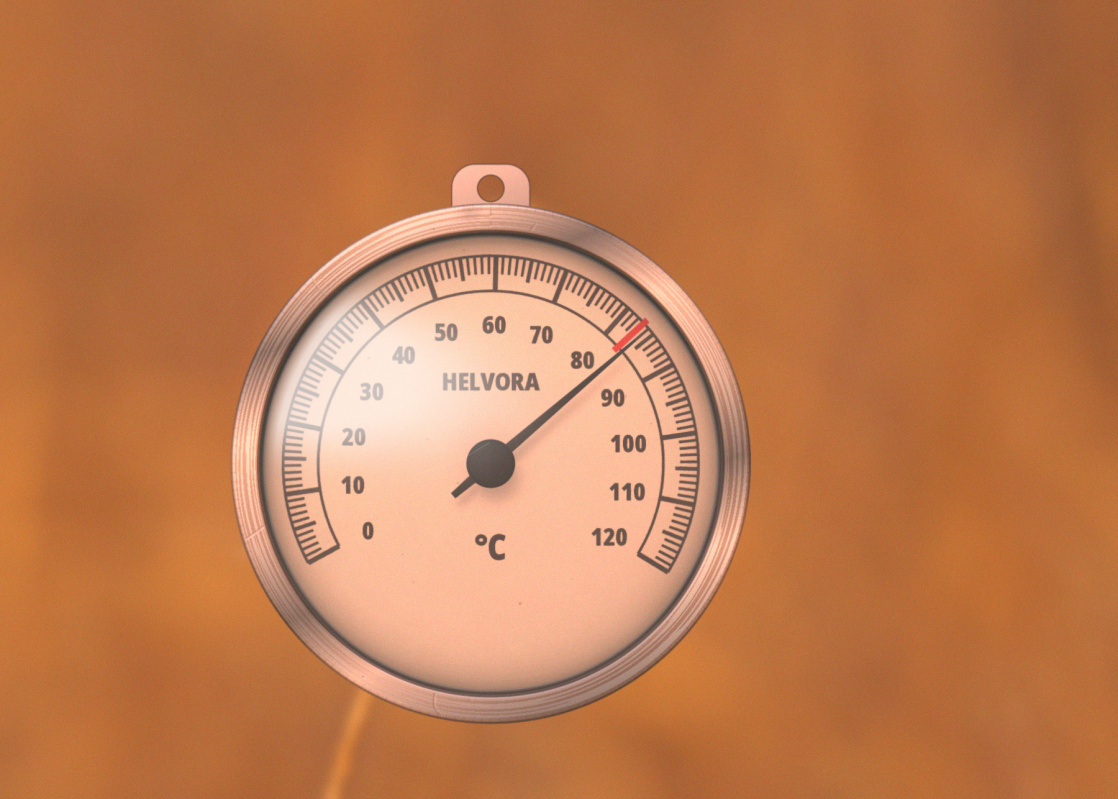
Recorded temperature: 84
